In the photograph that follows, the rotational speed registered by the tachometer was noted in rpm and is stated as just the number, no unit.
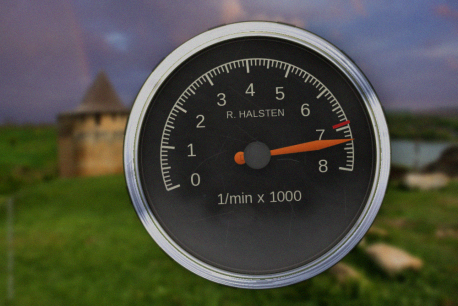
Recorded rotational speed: 7300
